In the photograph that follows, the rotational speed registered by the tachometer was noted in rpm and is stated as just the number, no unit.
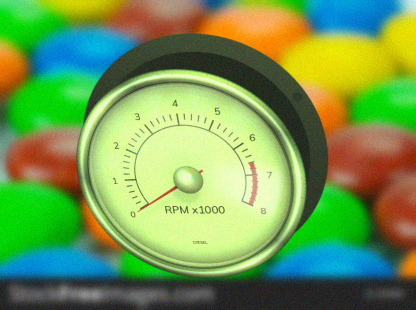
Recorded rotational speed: 0
